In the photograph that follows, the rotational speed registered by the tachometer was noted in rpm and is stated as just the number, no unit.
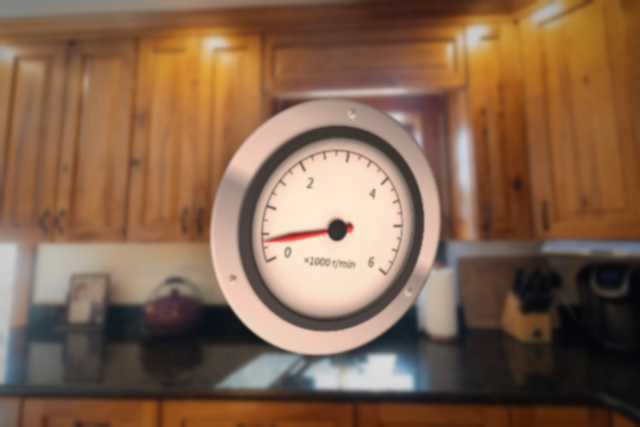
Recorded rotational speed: 375
